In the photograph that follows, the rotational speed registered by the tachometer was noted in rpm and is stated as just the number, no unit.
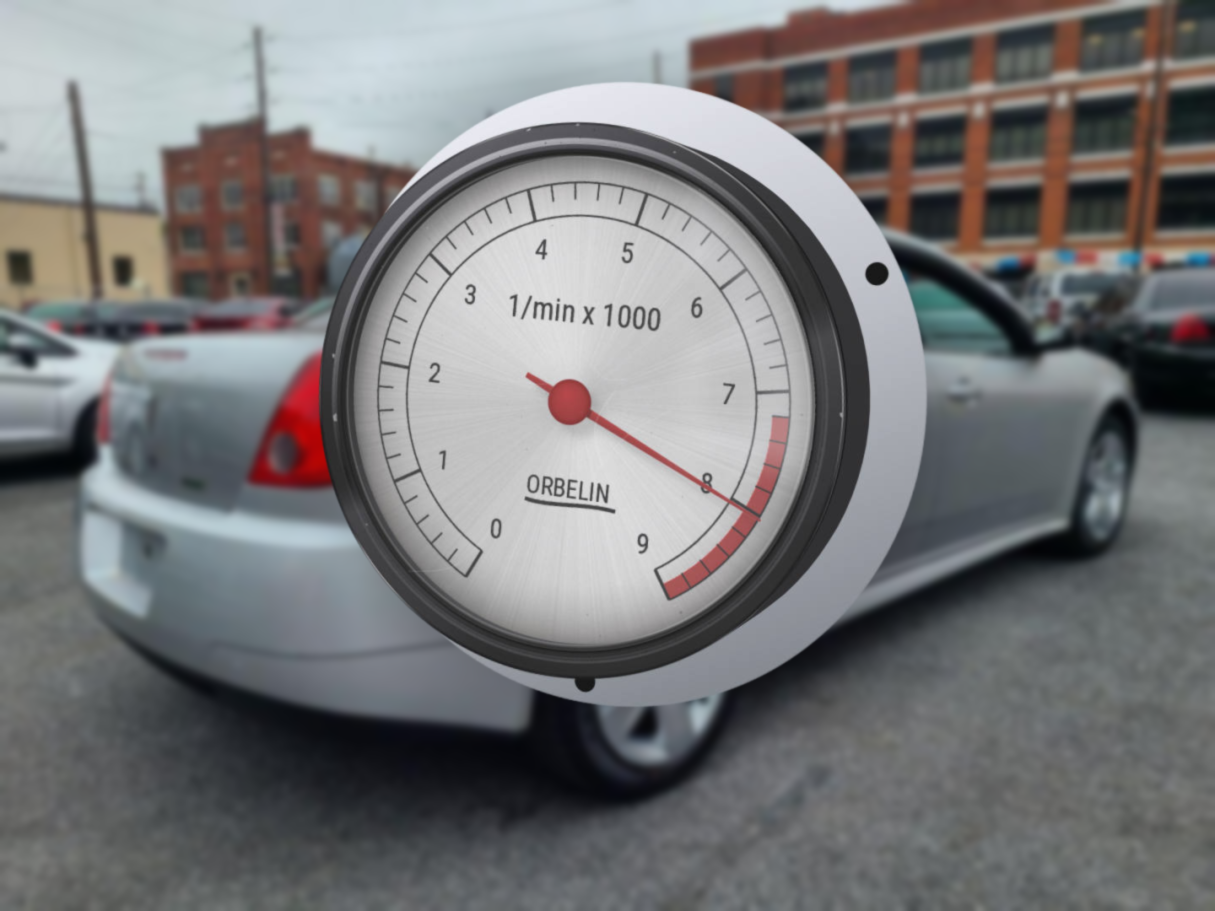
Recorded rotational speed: 8000
